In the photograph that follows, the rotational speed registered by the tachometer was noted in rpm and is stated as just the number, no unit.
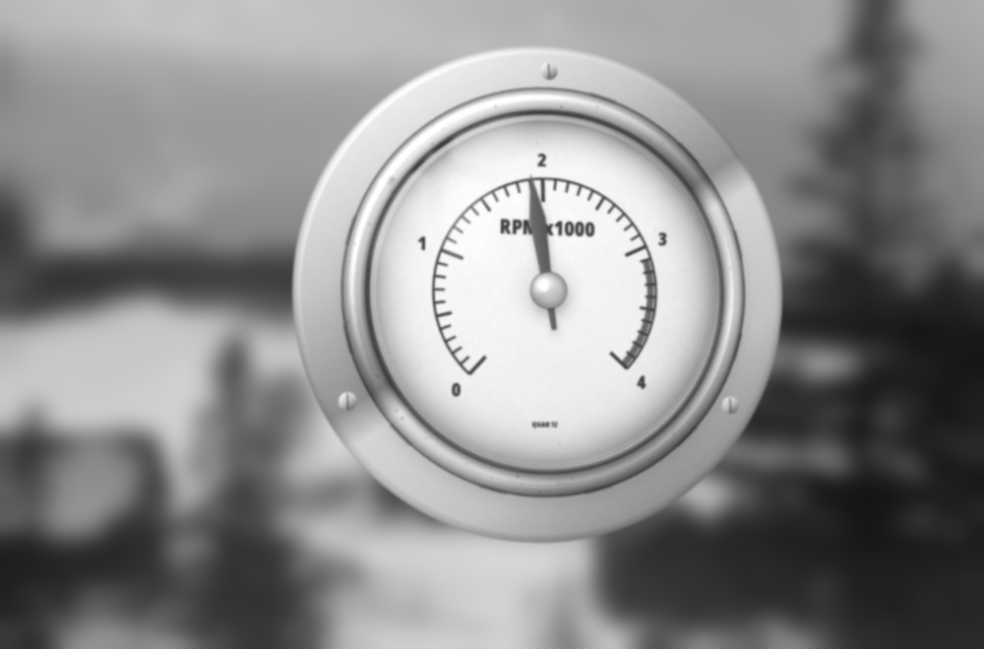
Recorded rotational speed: 1900
